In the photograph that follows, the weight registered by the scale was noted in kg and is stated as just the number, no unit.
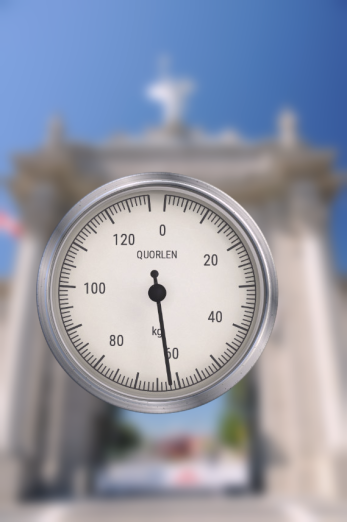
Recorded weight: 62
